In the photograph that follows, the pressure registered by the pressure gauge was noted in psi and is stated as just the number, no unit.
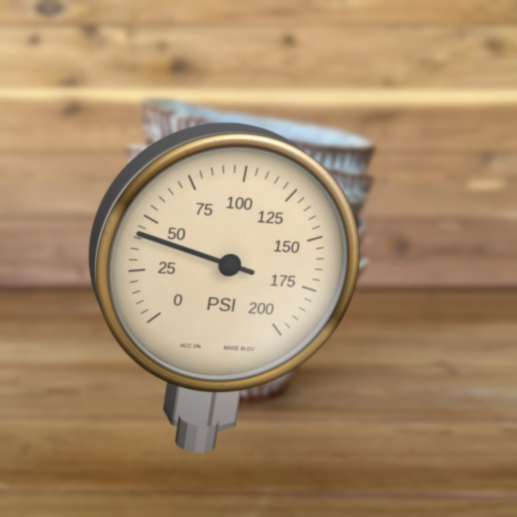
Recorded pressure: 42.5
